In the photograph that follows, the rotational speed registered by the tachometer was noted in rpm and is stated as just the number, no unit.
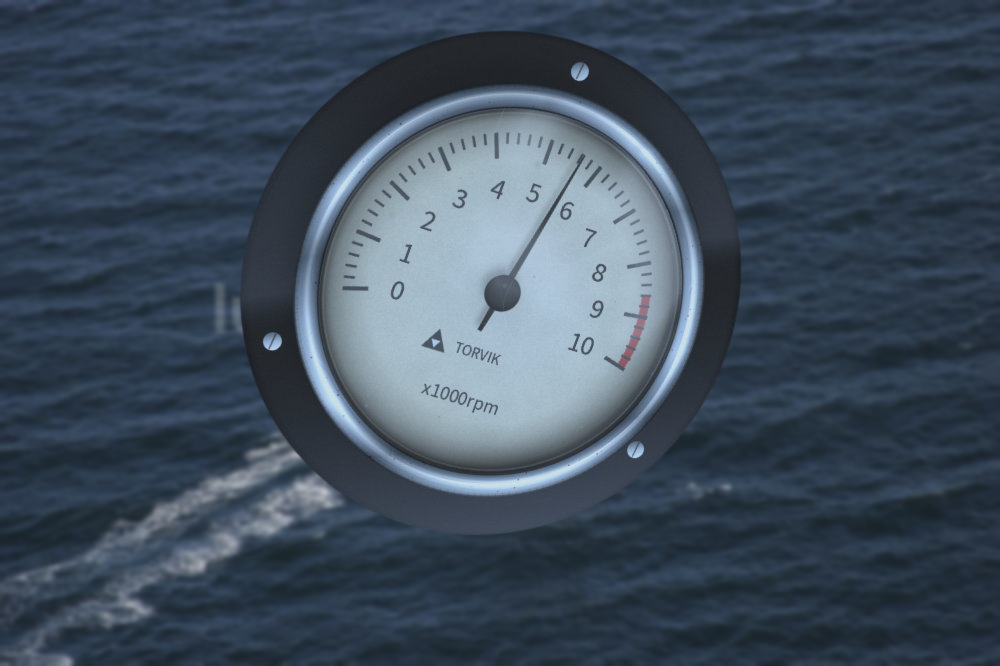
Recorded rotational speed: 5600
